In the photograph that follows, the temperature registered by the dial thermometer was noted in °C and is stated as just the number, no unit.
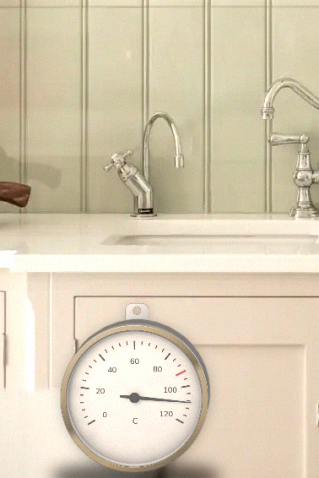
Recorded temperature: 108
